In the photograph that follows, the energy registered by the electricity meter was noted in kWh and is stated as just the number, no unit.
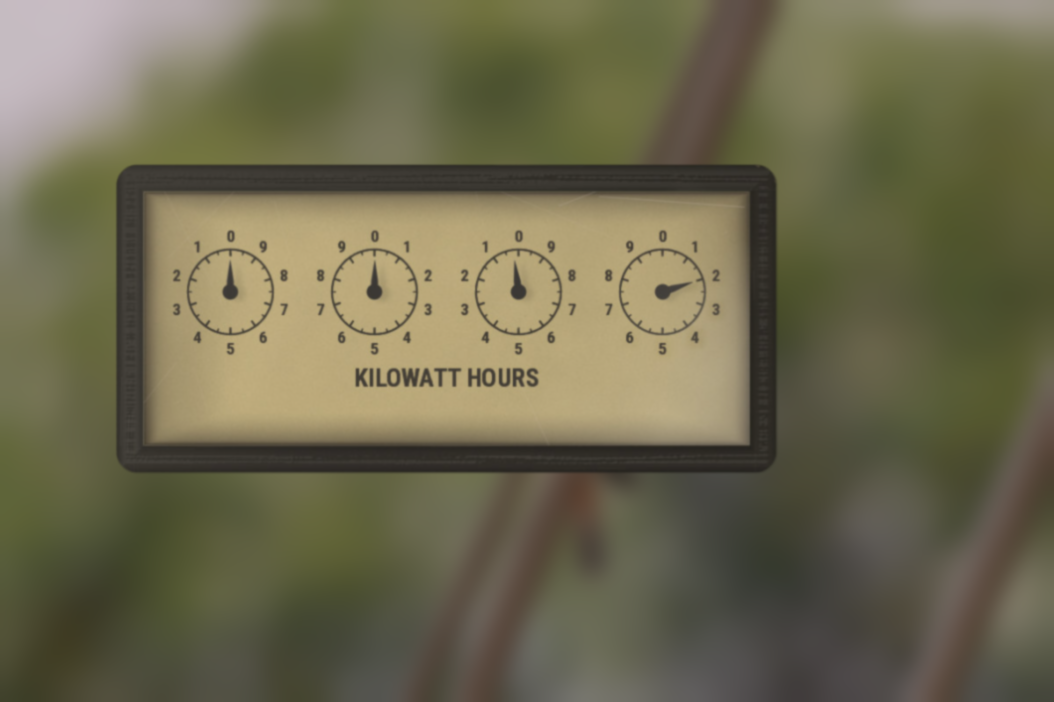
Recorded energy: 2
